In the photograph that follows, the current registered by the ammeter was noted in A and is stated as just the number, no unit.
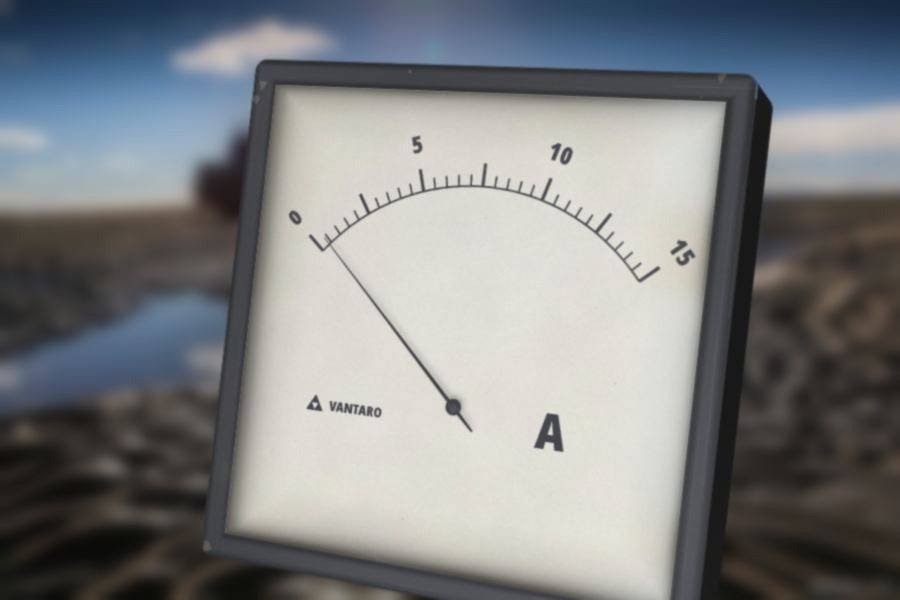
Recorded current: 0.5
